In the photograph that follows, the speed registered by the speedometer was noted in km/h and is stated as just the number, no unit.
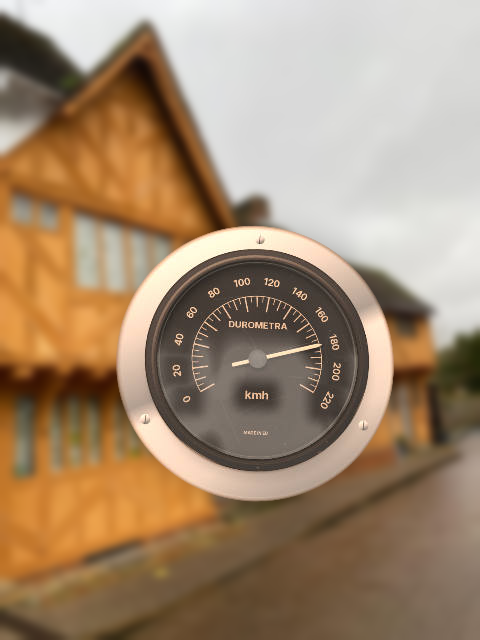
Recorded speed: 180
